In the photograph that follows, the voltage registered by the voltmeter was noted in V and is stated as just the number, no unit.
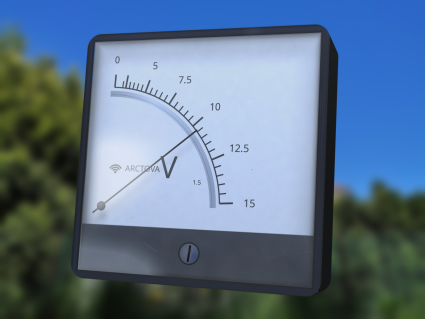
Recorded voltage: 10.5
